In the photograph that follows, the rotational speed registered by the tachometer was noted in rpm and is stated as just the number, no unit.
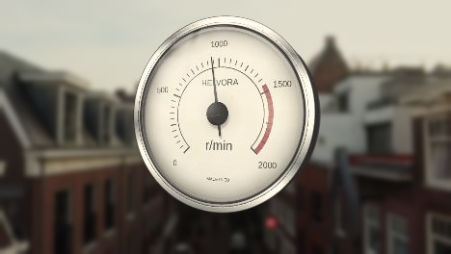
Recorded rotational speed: 950
